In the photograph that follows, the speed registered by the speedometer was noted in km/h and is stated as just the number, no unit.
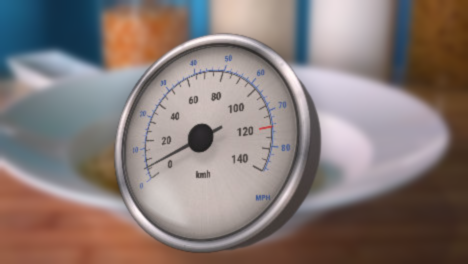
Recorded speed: 5
